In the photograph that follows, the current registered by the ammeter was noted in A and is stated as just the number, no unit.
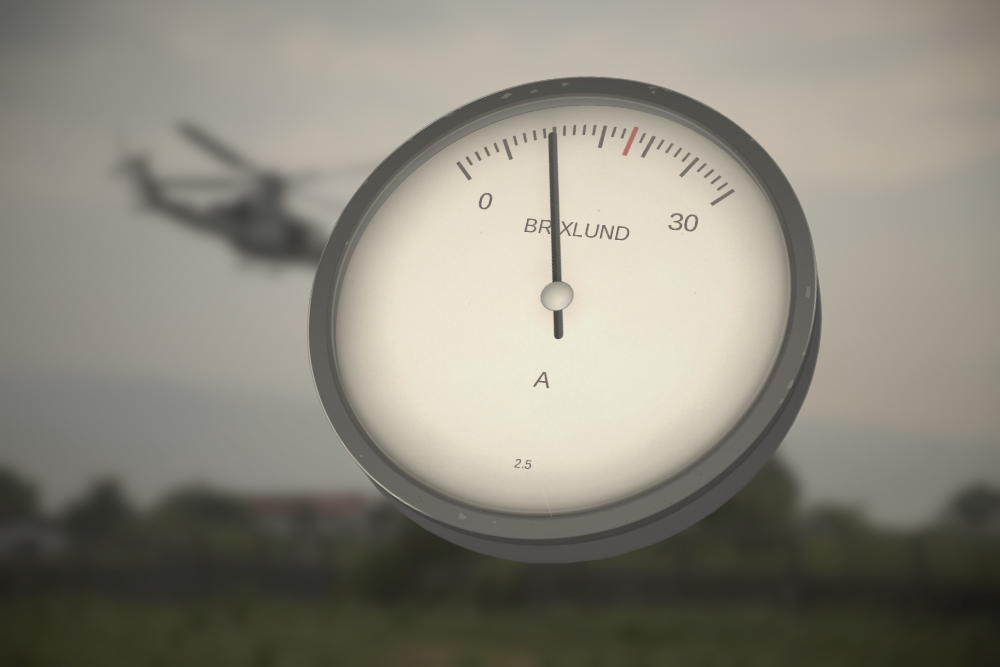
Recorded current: 10
